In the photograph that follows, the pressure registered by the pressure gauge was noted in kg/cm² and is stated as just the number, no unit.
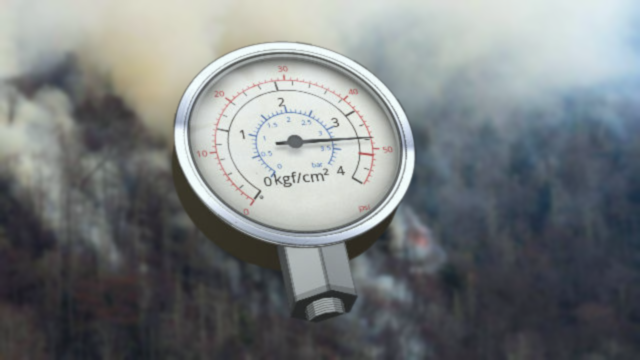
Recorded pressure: 3.4
